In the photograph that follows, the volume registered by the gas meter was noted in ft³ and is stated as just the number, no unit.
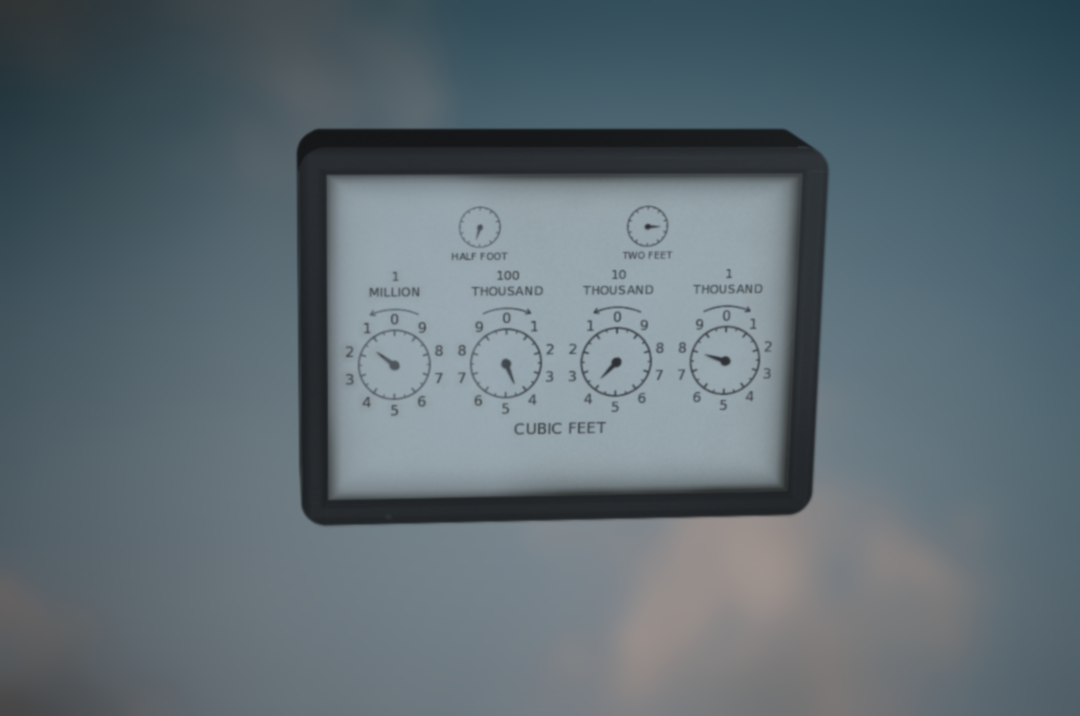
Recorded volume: 143800
